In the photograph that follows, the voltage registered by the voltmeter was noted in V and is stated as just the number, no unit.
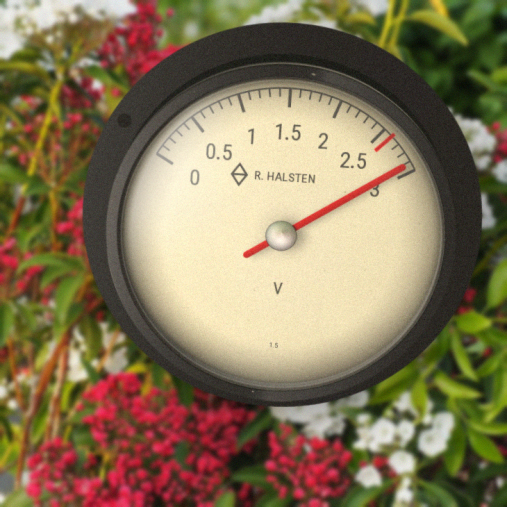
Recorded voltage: 2.9
